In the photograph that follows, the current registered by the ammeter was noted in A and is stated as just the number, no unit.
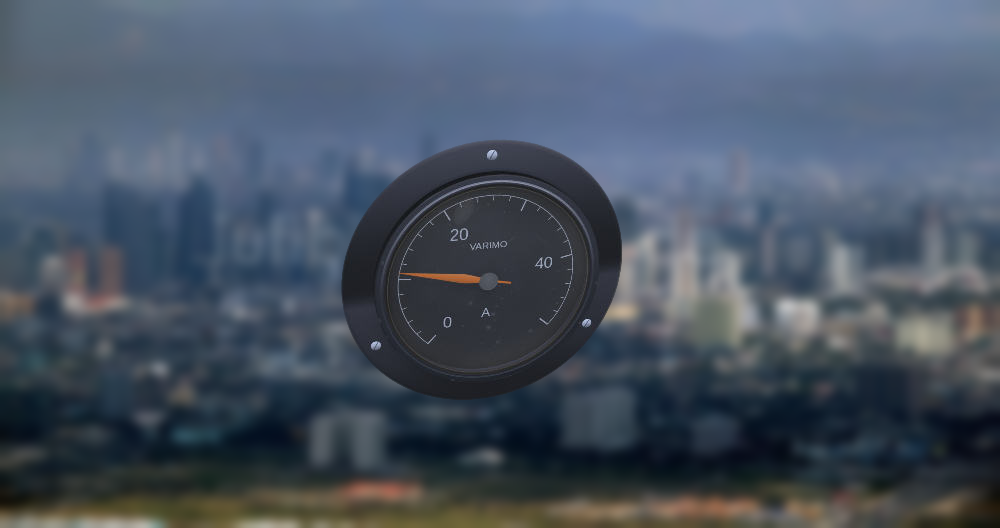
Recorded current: 11
